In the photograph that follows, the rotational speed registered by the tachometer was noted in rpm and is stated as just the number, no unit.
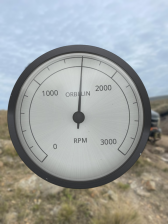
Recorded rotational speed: 1600
